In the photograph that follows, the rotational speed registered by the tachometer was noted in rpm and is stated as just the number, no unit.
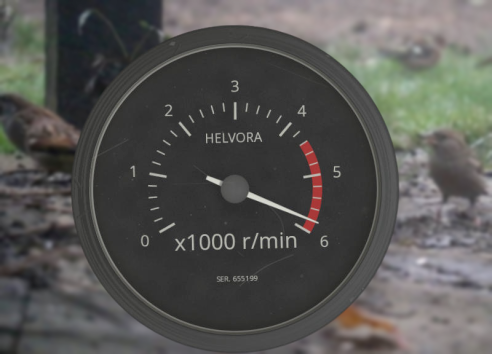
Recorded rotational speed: 5800
